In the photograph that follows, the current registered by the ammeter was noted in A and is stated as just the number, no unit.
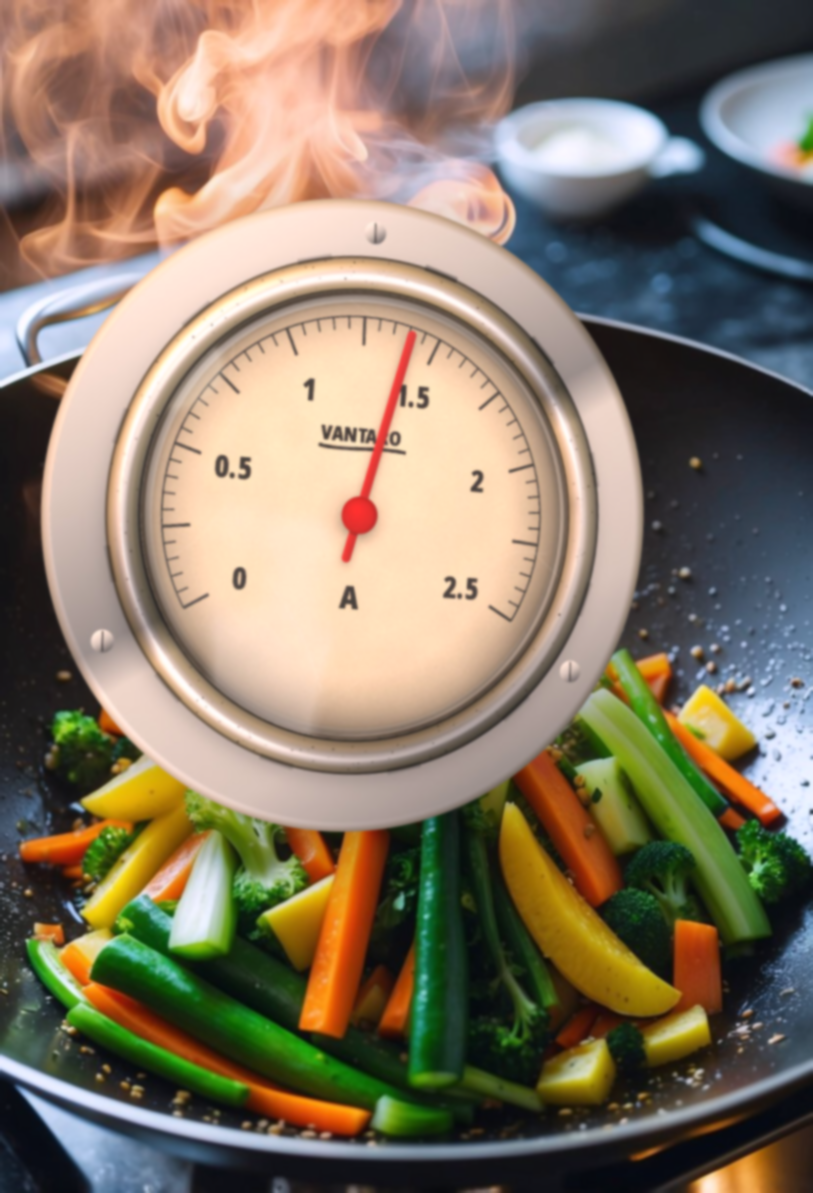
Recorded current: 1.4
